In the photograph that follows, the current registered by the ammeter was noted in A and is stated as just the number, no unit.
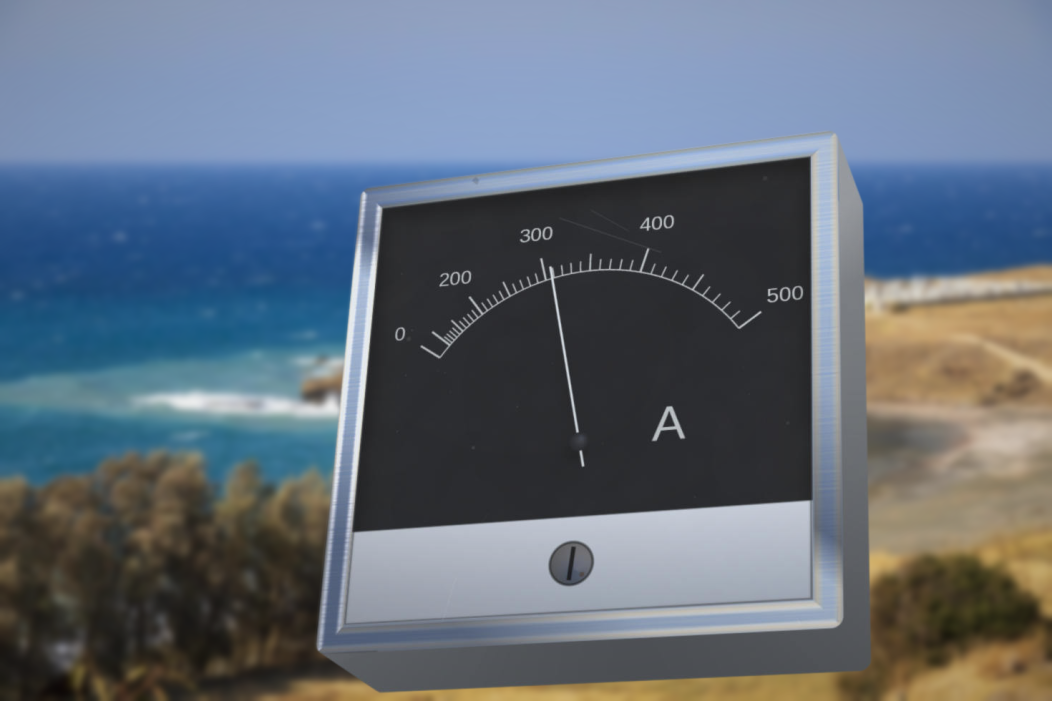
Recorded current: 310
